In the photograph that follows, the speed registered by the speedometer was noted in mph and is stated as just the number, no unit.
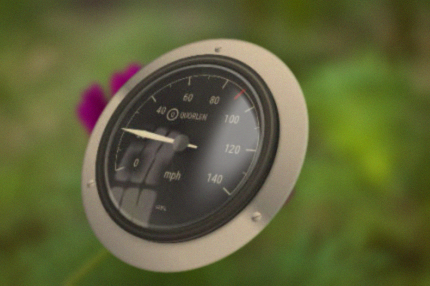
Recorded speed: 20
